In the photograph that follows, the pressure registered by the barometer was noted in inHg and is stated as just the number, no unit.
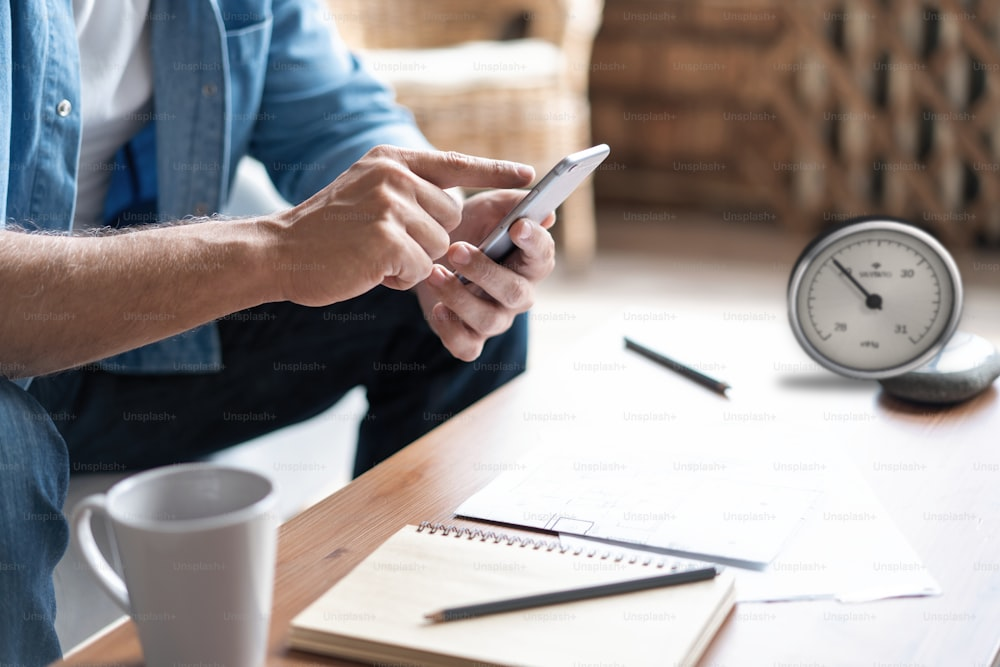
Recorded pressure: 29
